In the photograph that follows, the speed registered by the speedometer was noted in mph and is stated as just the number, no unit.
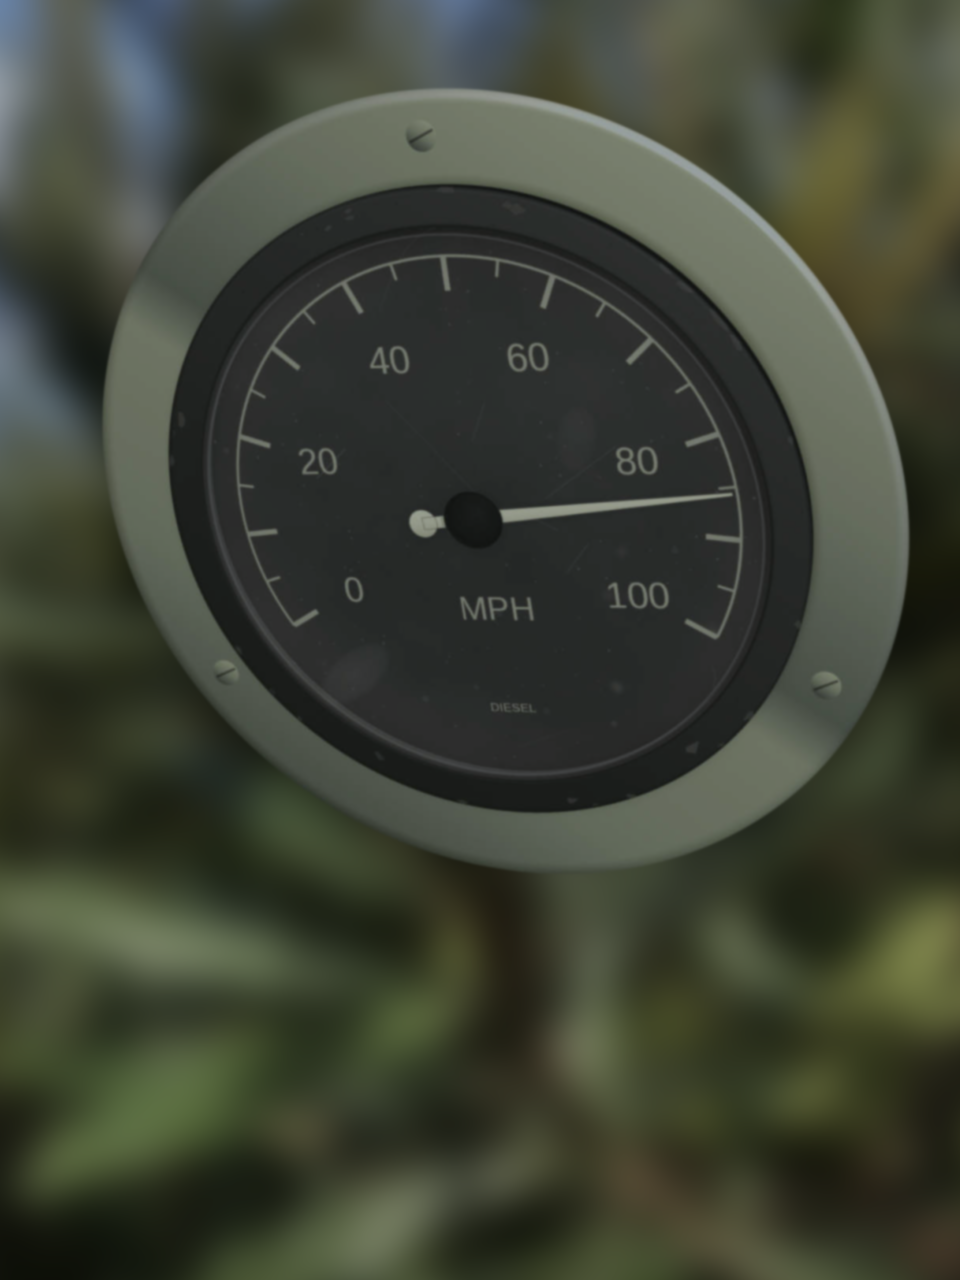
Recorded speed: 85
